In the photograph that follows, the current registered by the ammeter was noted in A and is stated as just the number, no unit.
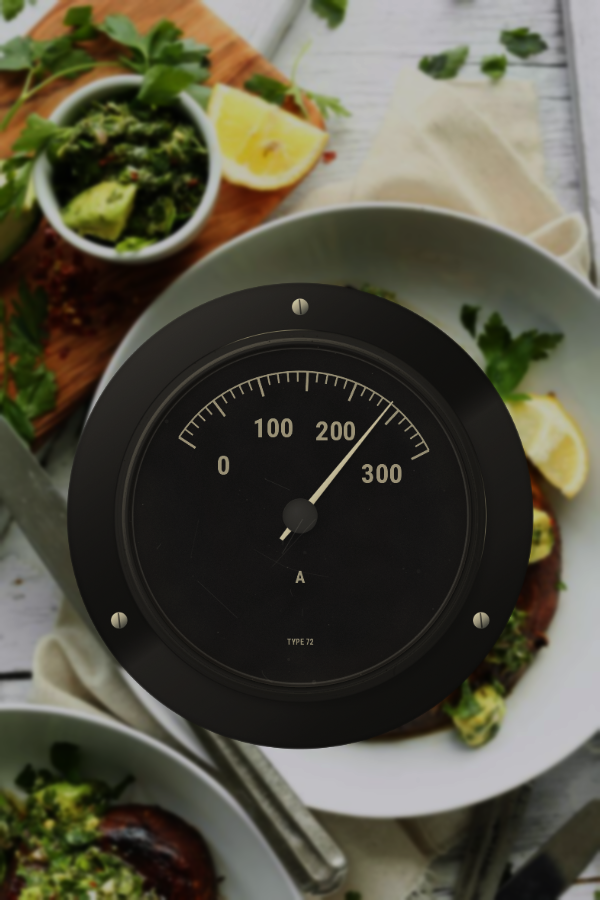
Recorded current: 240
